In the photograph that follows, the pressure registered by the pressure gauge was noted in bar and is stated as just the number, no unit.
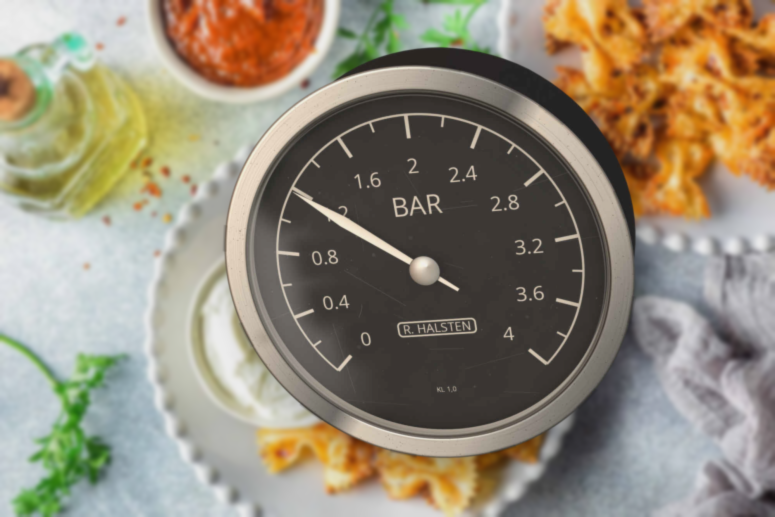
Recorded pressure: 1.2
